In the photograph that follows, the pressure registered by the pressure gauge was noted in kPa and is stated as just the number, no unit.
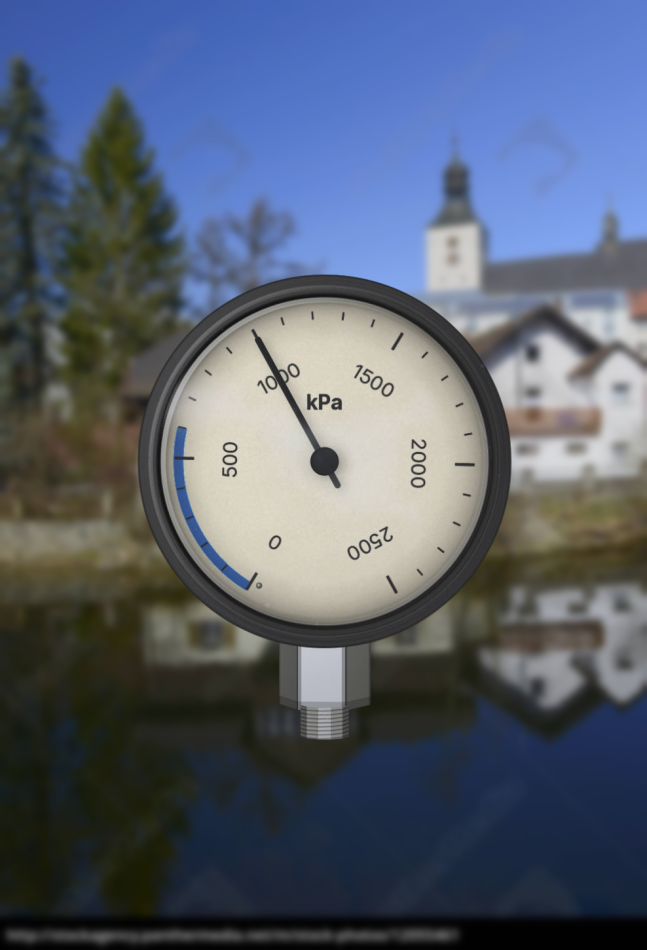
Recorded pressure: 1000
